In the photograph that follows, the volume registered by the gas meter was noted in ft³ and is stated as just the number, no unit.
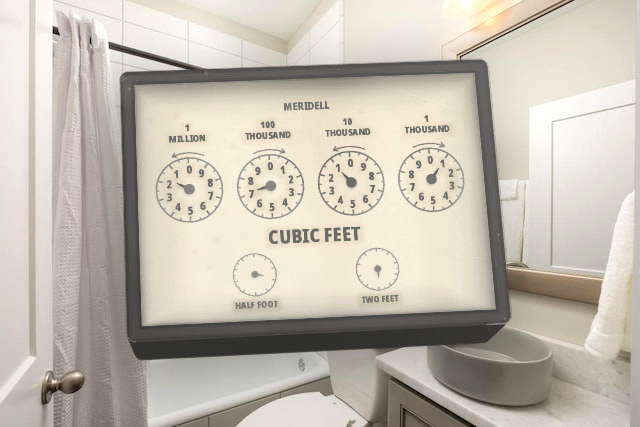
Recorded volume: 171100
